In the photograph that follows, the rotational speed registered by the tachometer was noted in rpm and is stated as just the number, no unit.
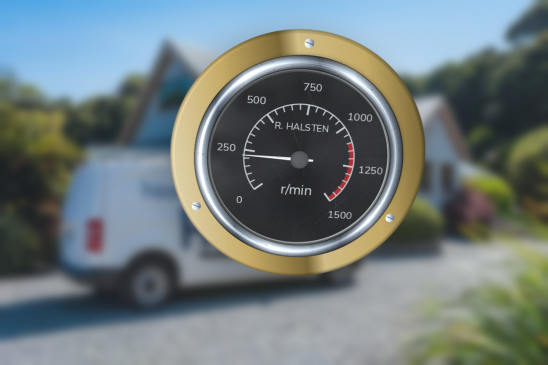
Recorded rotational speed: 225
